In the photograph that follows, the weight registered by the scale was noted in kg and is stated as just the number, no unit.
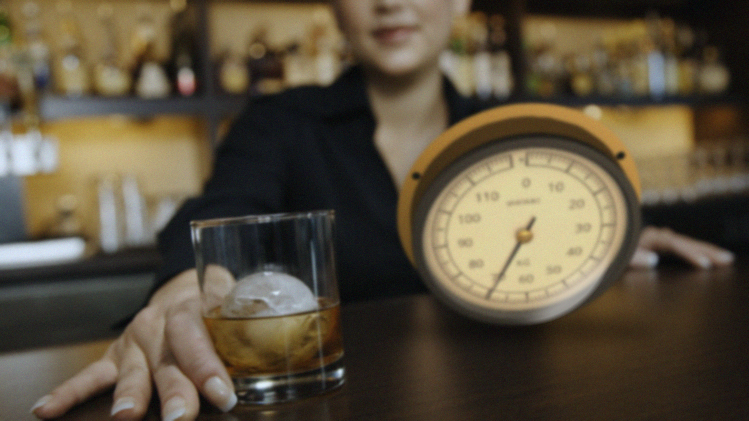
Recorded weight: 70
